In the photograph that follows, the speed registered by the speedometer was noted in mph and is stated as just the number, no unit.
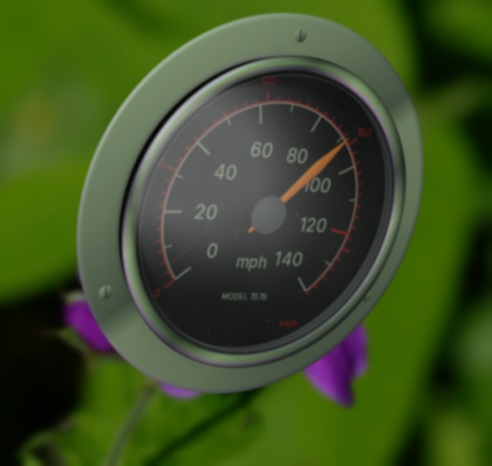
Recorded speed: 90
